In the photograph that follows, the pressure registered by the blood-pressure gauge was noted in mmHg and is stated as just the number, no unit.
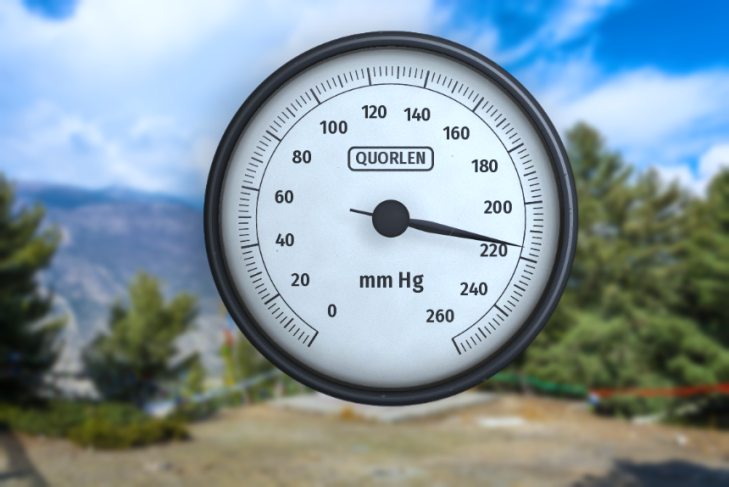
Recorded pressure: 216
